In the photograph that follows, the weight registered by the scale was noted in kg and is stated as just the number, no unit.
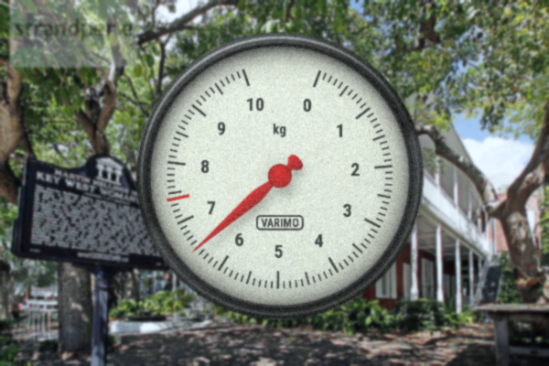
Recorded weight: 6.5
